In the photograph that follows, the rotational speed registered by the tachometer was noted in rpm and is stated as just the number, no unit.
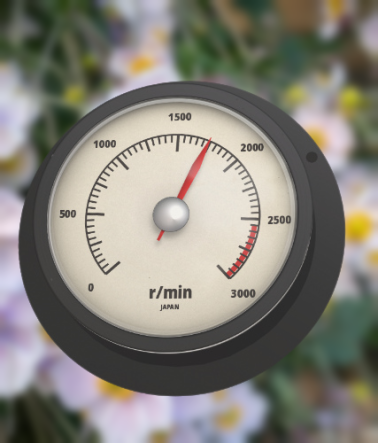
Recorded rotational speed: 1750
